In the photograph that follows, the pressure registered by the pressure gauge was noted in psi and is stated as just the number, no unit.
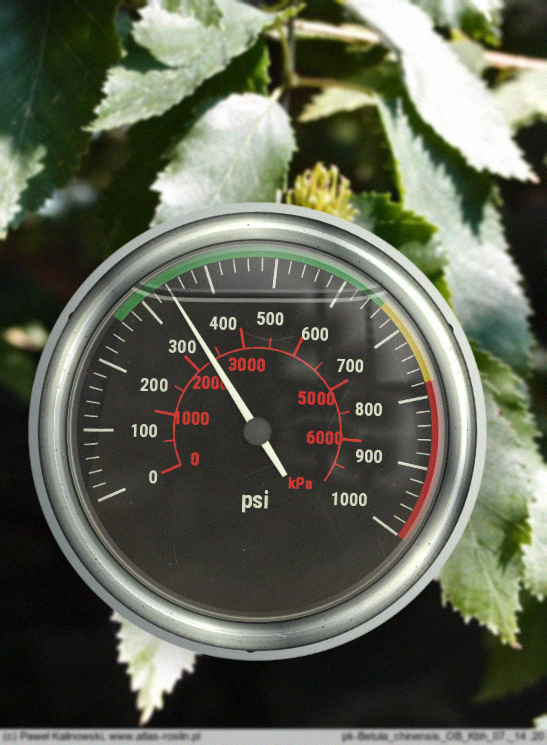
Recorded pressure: 340
